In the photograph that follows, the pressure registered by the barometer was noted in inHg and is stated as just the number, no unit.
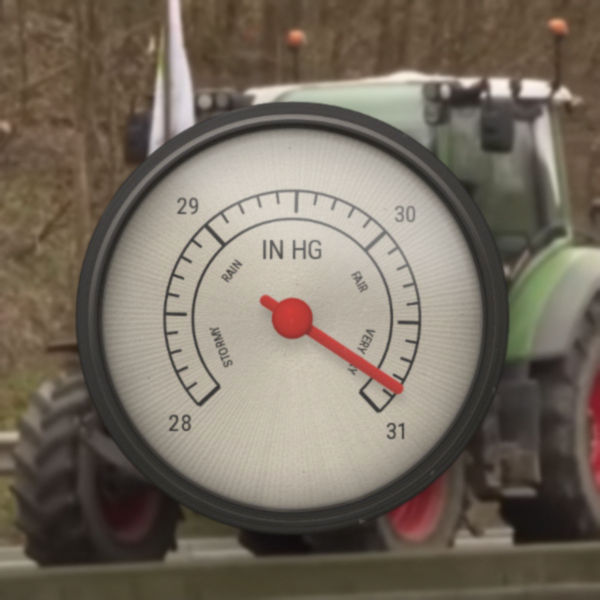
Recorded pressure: 30.85
